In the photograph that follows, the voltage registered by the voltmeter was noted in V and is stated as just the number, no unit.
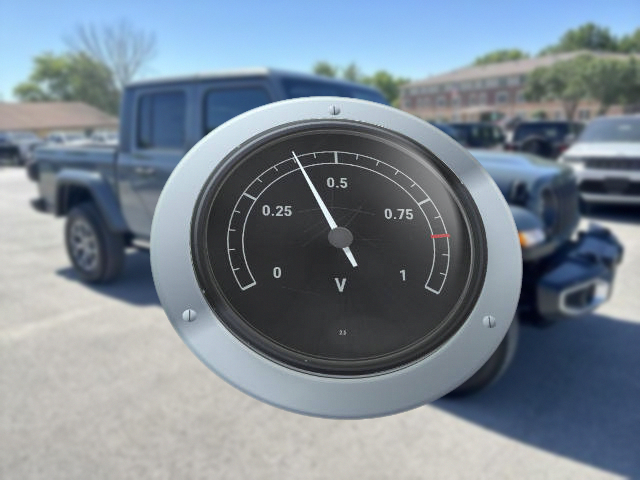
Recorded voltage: 0.4
